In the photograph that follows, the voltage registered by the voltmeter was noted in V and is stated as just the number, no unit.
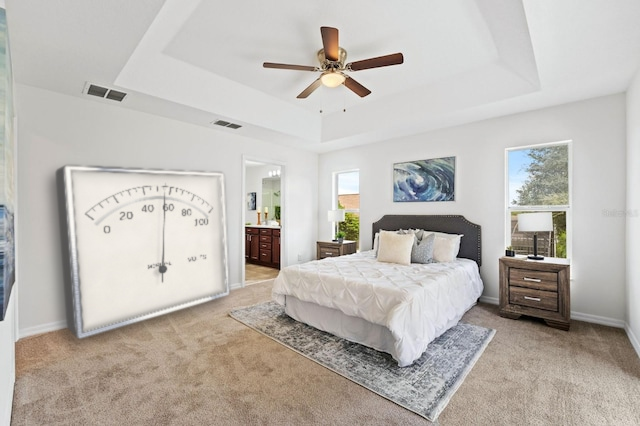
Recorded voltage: 55
